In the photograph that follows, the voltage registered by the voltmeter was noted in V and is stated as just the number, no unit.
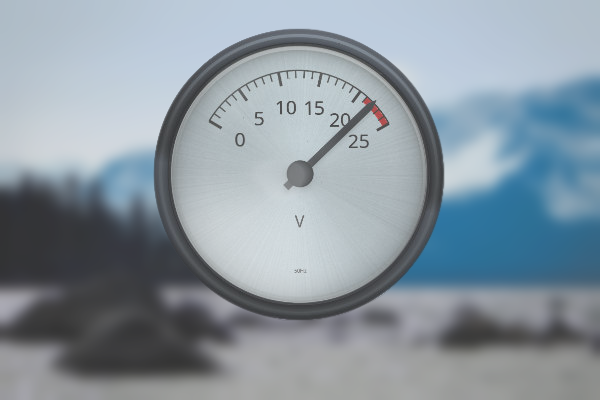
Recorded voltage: 22
